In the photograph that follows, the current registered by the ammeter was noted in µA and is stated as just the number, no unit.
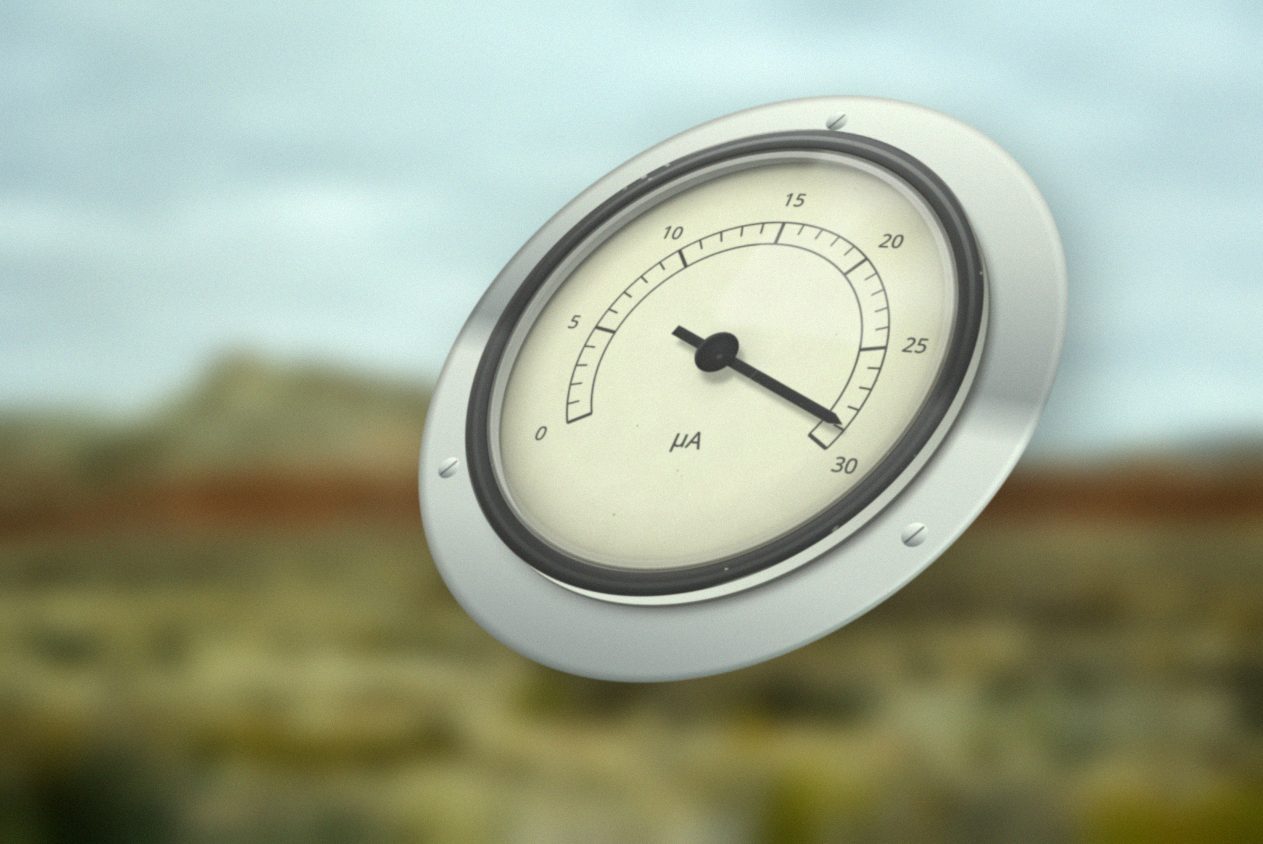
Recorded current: 29
